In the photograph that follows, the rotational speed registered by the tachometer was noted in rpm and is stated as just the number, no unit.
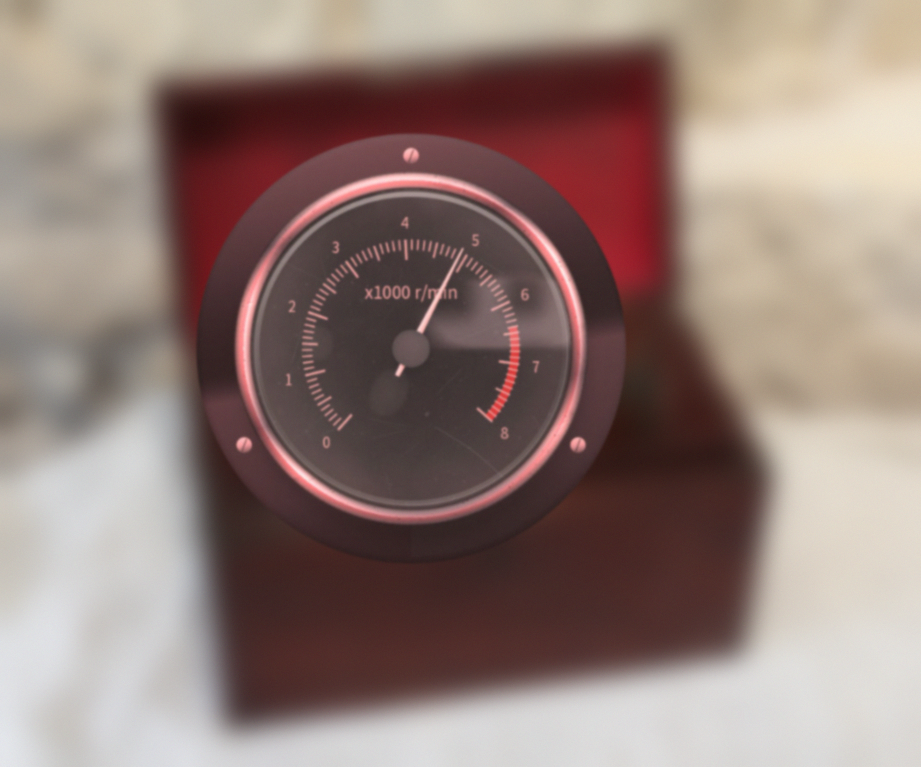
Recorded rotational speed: 4900
